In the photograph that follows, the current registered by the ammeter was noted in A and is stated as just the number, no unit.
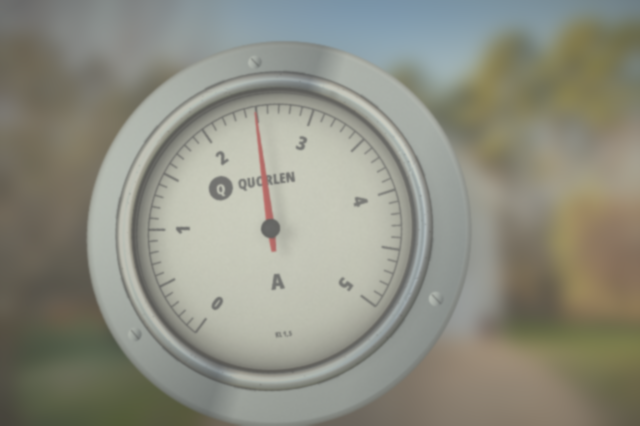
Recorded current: 2.5
